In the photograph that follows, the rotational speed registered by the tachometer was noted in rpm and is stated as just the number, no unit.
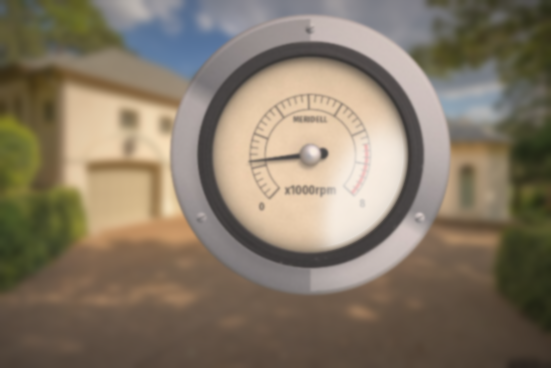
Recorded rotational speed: 1200
